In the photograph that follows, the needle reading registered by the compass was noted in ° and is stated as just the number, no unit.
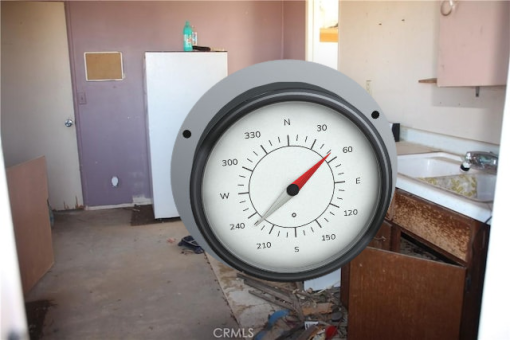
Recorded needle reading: 50
